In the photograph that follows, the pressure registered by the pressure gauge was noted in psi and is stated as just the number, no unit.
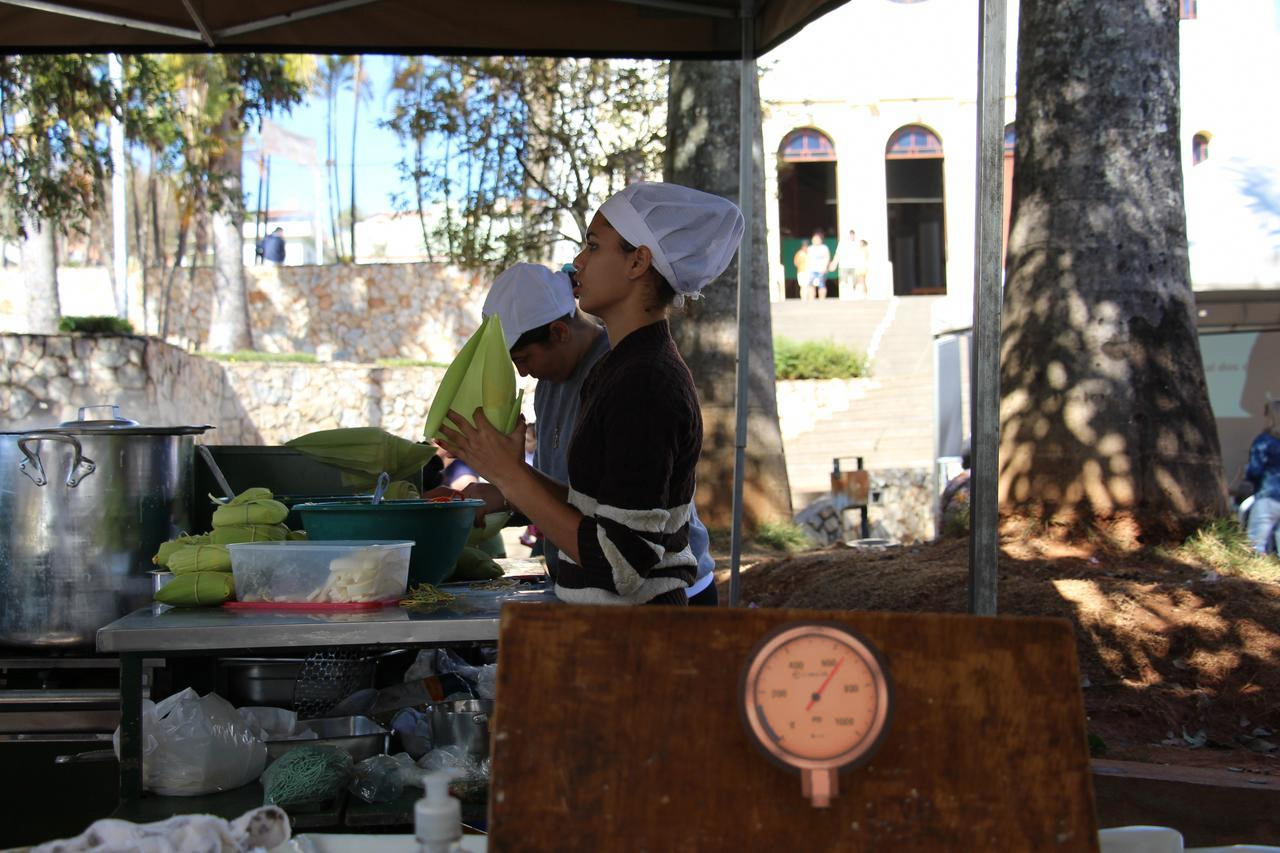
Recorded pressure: 650
